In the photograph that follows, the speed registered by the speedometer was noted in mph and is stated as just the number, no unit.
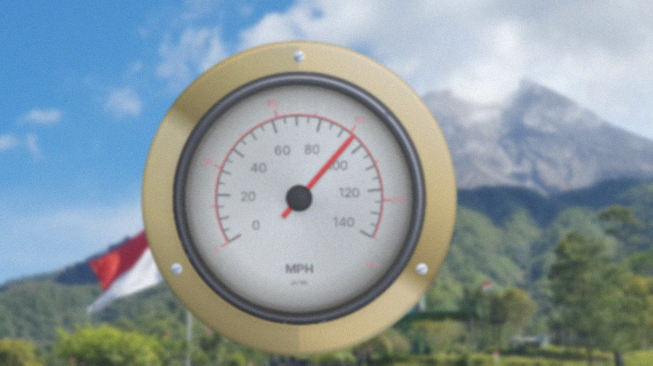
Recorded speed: 95
